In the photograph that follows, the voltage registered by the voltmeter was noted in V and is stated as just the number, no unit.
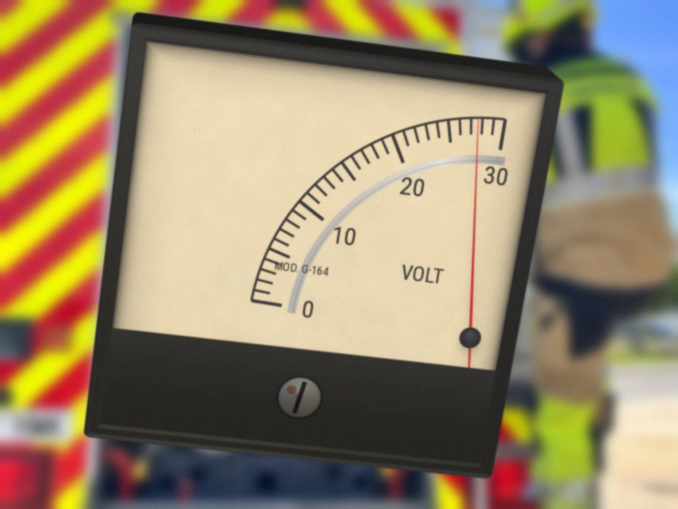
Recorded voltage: 27.5
